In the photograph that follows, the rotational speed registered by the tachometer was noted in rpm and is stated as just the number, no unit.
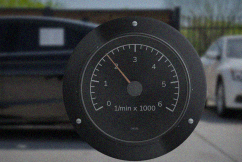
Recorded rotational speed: 2000
